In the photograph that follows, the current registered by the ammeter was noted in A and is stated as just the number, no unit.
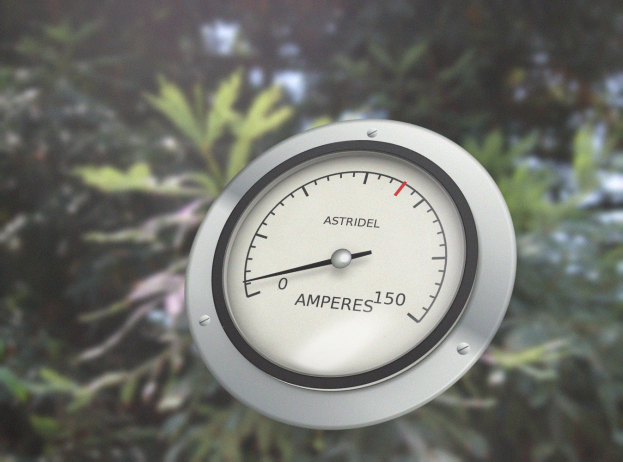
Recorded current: 5
